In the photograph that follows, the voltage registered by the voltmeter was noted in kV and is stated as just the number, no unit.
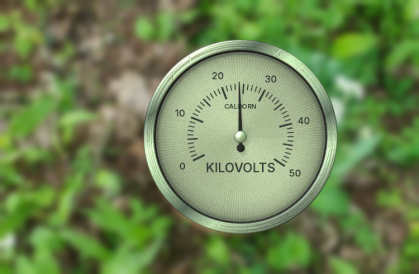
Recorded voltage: 24
